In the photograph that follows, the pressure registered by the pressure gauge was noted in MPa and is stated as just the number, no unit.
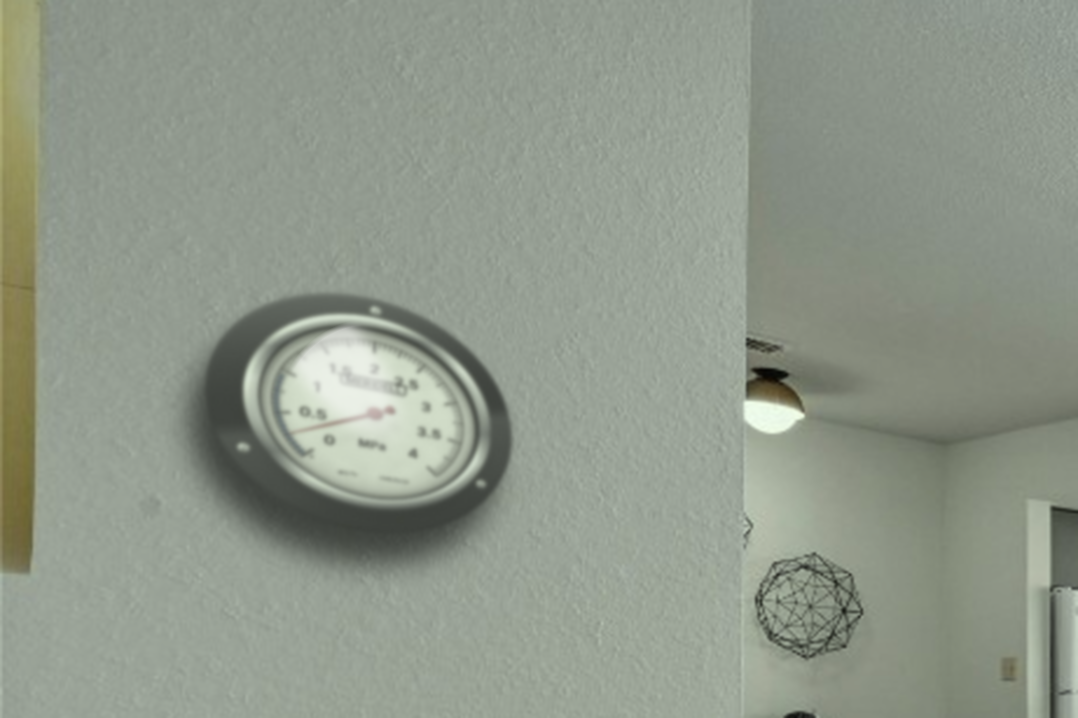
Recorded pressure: 0.25
